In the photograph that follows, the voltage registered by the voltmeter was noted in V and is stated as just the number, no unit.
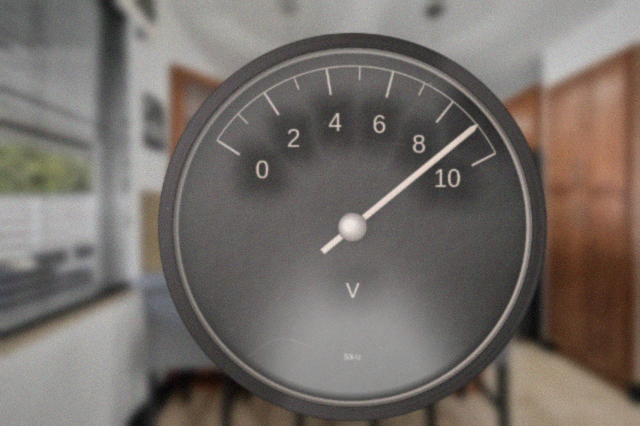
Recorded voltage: 9
